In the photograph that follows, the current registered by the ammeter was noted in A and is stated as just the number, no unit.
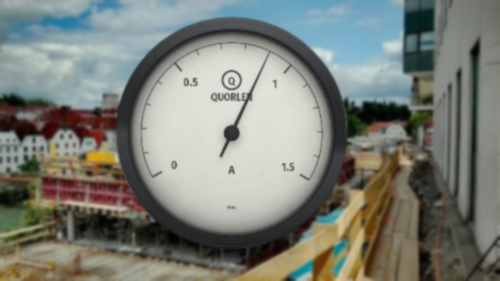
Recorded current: 0.9
